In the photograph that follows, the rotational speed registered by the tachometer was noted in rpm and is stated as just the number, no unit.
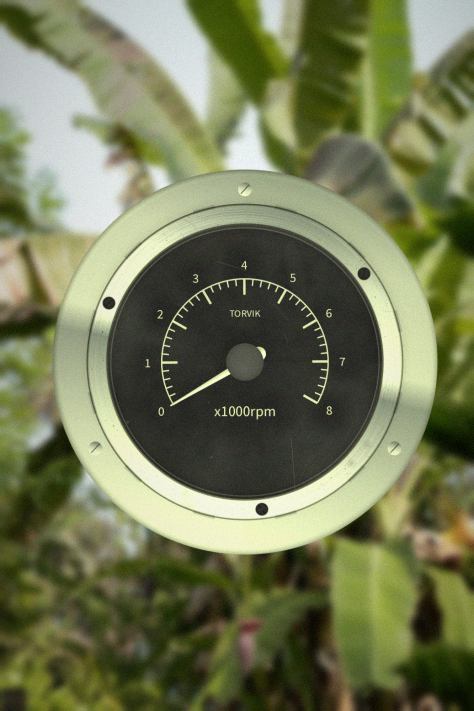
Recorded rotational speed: 0
